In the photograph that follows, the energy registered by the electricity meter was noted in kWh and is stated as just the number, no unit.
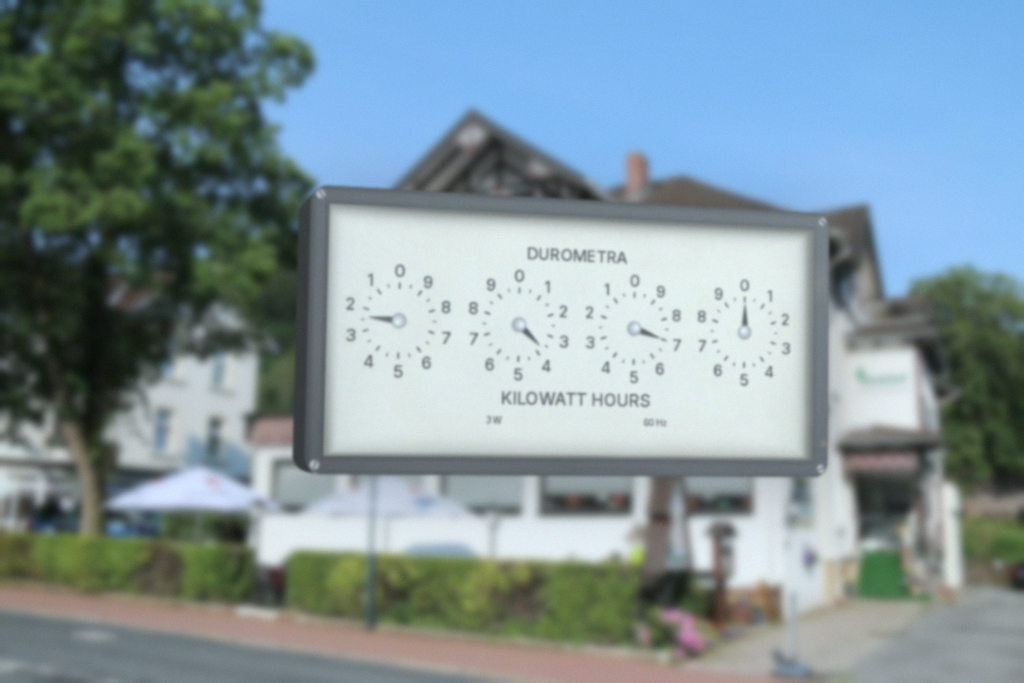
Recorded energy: 2370
